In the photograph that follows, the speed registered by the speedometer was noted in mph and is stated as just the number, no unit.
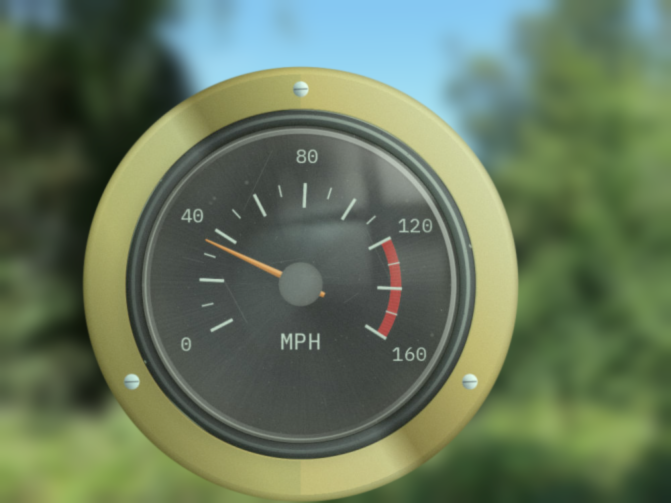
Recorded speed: 35
